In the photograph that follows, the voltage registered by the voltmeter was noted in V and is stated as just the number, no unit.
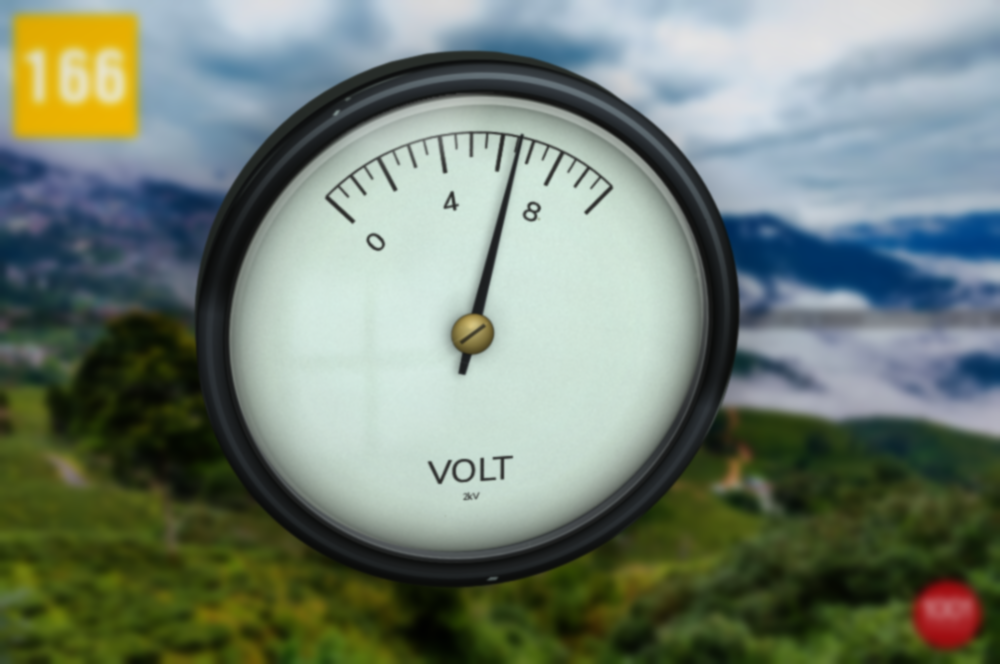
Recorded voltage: 6.5
